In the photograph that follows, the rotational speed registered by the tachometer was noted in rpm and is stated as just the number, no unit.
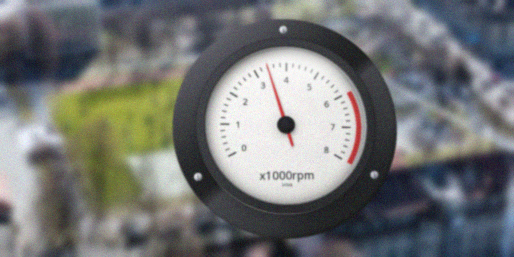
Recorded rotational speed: 3400
